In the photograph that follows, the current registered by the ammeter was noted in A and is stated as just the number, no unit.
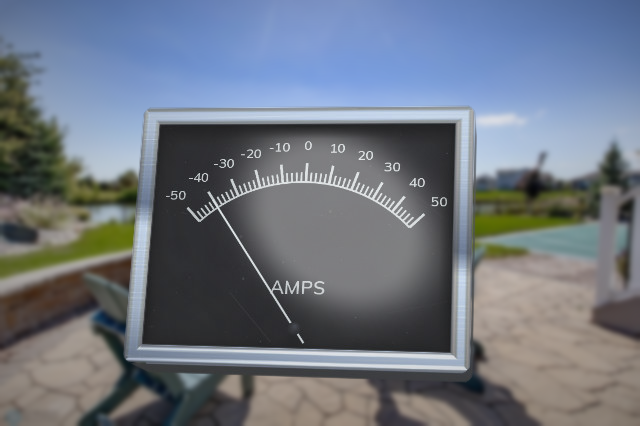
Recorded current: -40
